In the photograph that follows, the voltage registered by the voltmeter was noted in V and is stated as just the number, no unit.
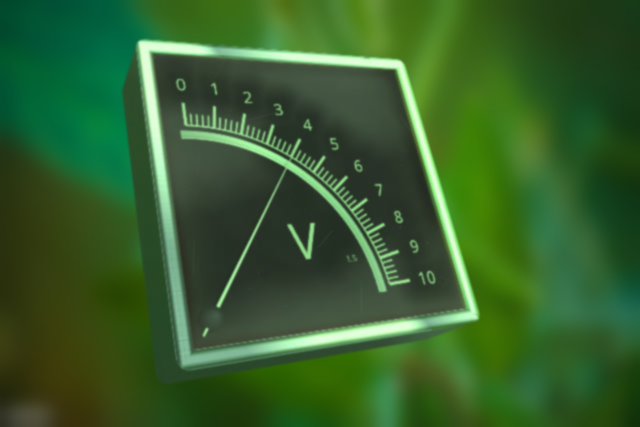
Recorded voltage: 4
